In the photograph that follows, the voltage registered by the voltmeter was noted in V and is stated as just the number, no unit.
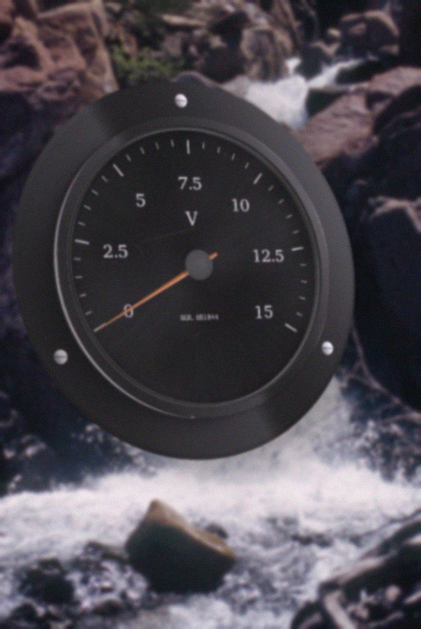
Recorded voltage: 0
